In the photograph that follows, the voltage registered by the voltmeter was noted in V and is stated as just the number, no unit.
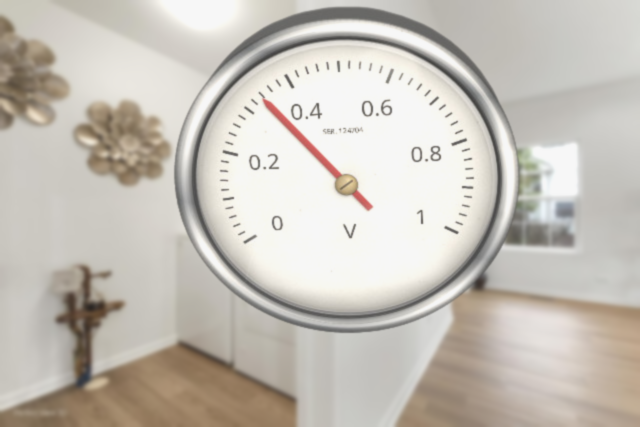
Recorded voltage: 0.34
